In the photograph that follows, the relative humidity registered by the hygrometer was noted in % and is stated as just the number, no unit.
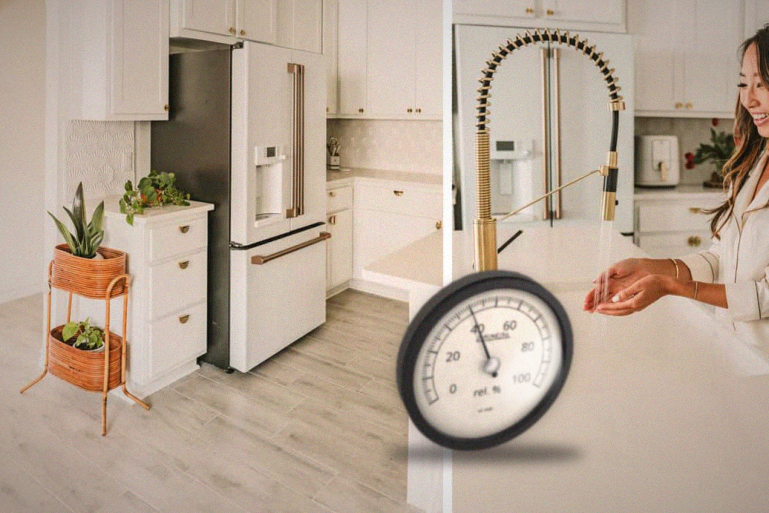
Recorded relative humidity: 40
